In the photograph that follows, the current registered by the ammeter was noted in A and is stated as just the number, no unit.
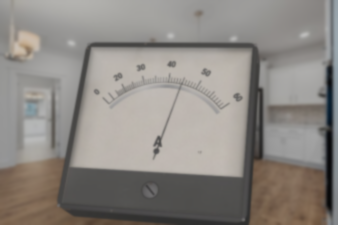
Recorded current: 45
